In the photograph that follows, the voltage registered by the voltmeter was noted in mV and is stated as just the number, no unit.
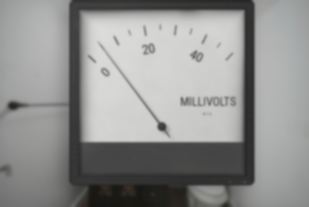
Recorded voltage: 5
